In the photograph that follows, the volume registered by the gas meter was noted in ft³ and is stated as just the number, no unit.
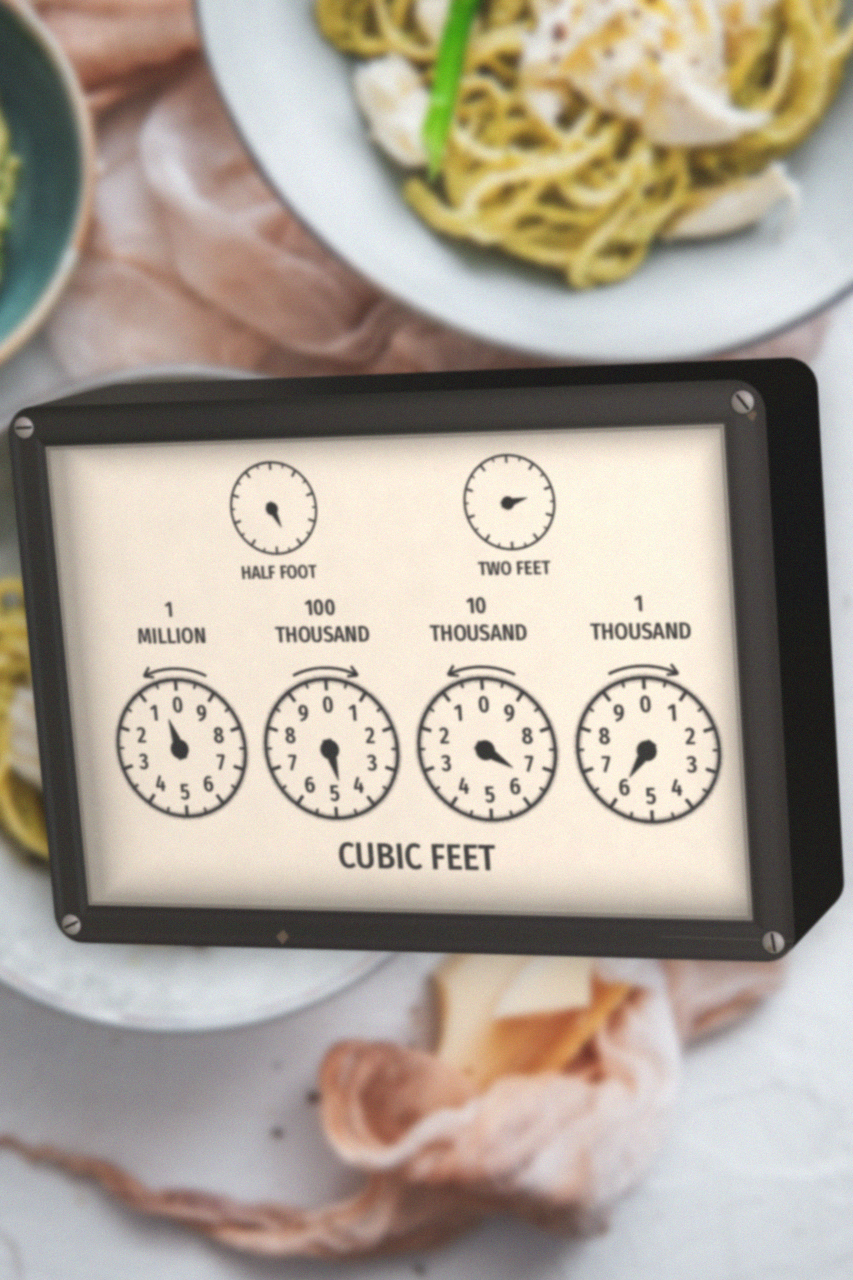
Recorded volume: 46600
